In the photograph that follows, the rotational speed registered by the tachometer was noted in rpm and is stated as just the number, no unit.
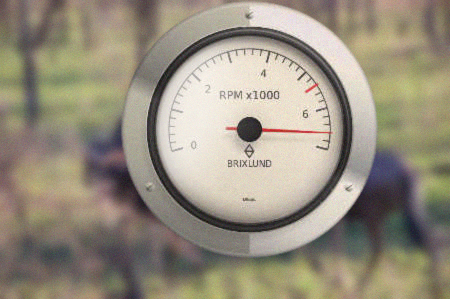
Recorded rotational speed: 6600
